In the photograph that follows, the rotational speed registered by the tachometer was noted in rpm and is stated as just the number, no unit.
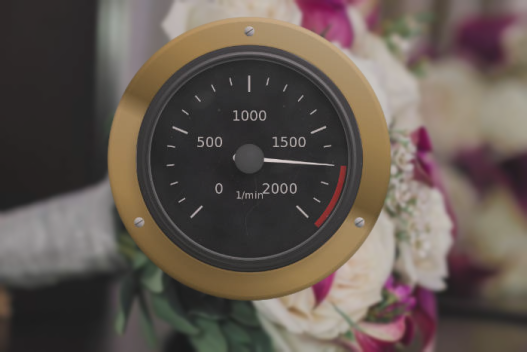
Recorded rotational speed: 1700
